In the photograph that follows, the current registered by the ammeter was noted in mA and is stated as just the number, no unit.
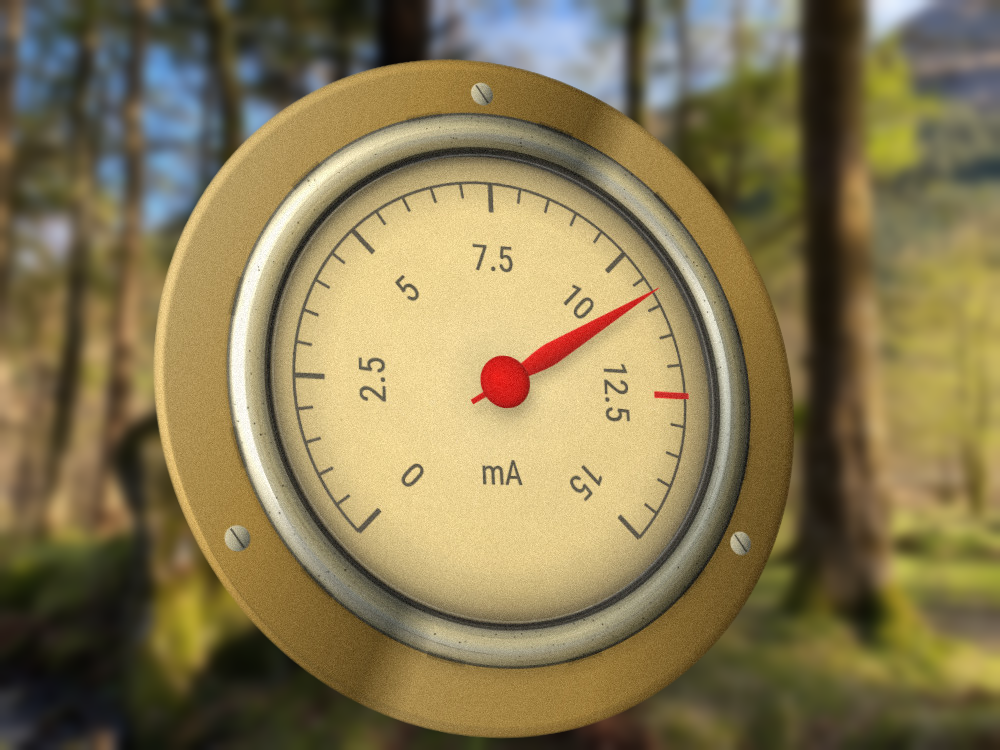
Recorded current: 10.75
